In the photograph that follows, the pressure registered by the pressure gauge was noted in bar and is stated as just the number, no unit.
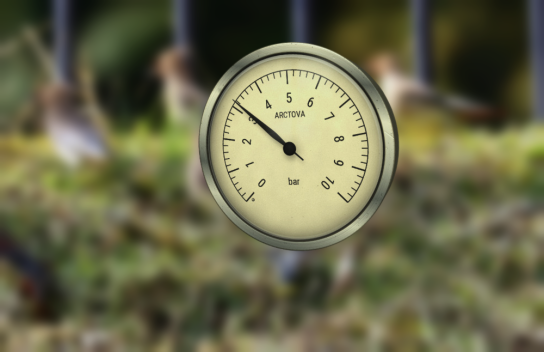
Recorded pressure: 3.2
